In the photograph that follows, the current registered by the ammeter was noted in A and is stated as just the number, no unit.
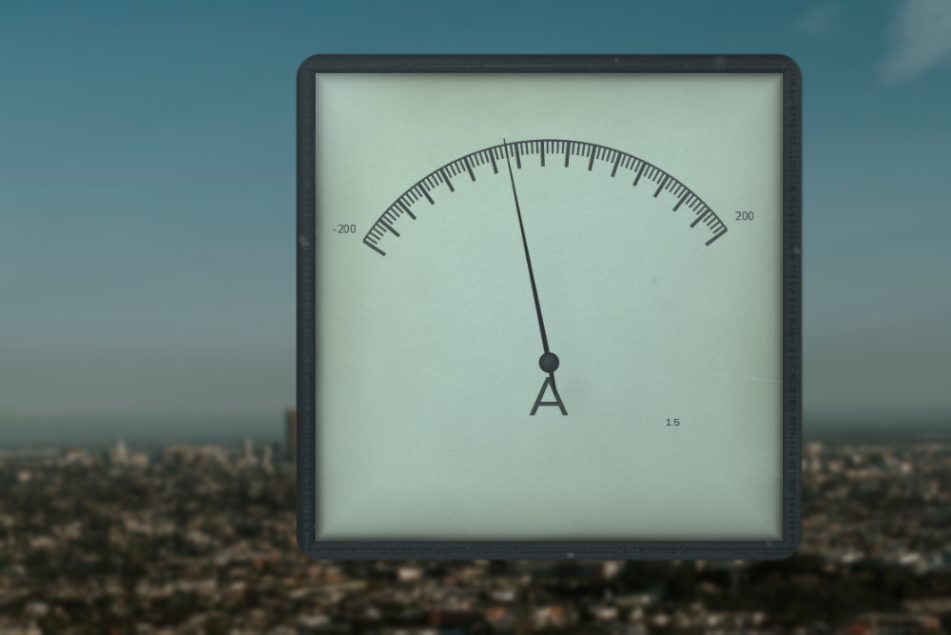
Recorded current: -35
